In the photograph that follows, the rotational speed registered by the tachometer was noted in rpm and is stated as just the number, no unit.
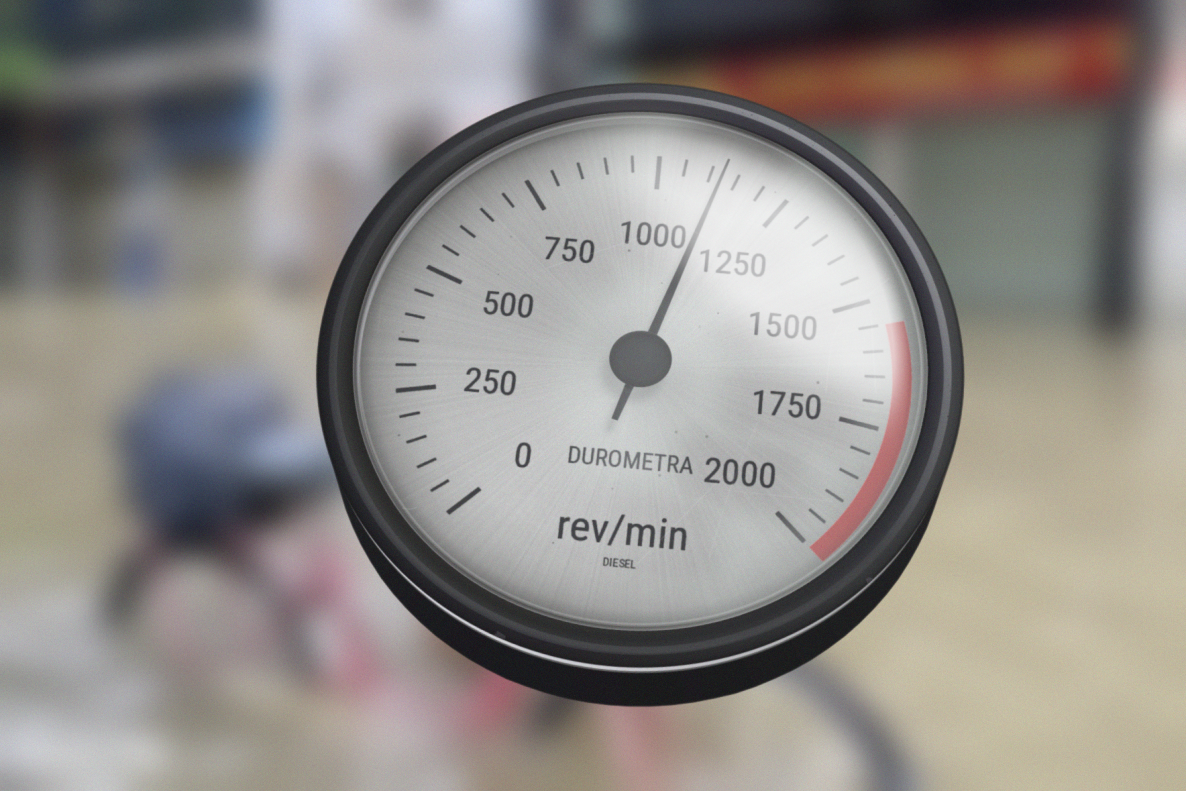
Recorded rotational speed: 1125
